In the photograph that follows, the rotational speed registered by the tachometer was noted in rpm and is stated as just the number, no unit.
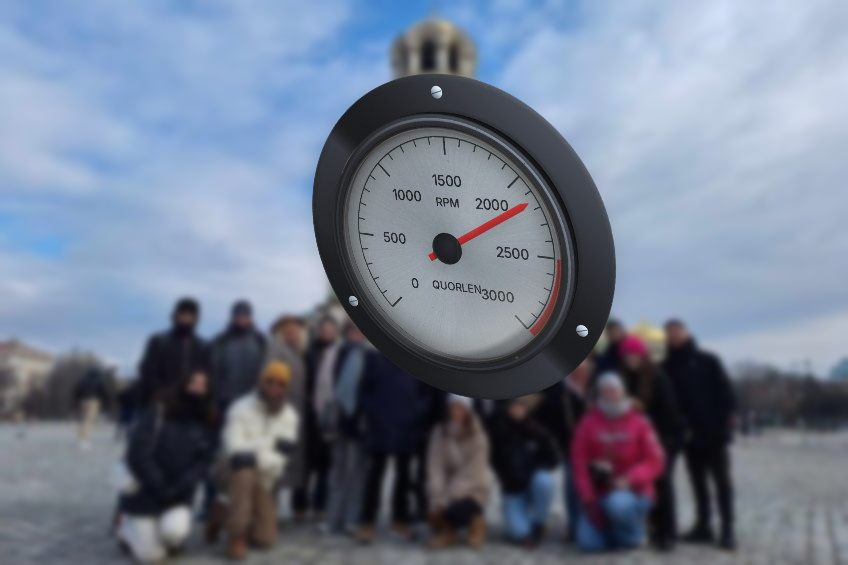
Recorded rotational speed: 2150
